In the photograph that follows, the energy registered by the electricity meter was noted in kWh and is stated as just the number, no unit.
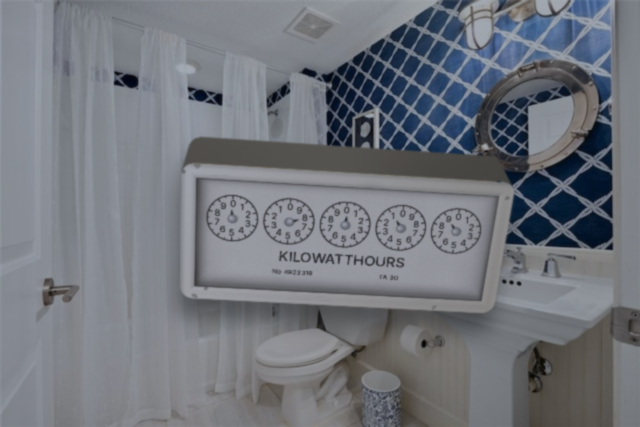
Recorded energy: 98009
